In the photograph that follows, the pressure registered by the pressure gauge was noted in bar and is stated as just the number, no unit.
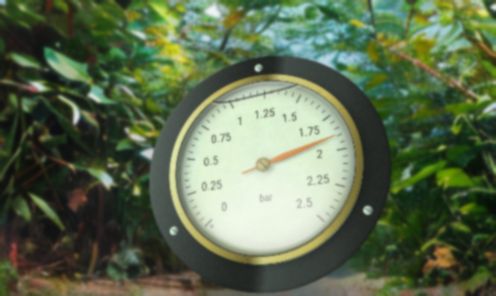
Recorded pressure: 1.9
